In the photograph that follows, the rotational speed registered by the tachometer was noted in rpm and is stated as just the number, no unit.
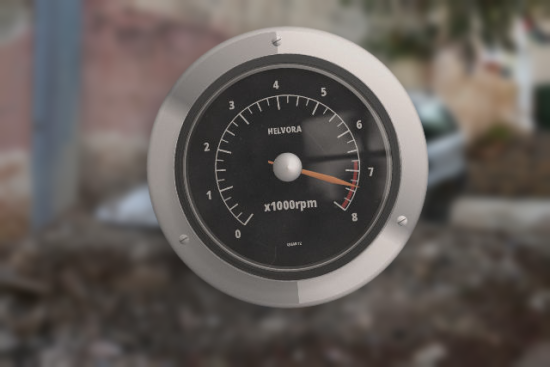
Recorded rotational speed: 7375
